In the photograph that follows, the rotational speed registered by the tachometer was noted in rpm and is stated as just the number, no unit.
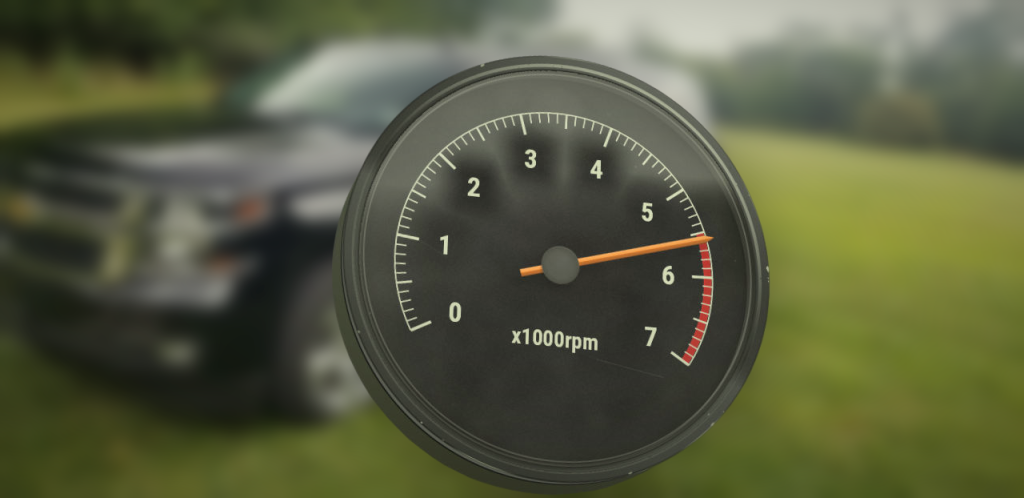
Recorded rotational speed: 5600
